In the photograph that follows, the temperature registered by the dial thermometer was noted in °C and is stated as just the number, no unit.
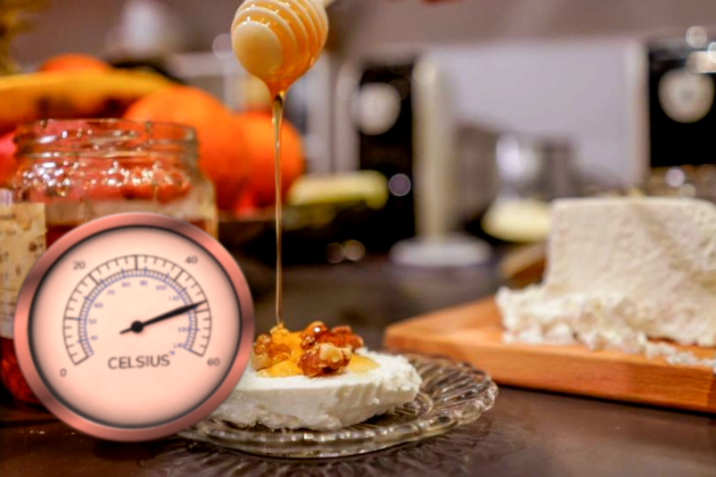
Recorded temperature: 48
